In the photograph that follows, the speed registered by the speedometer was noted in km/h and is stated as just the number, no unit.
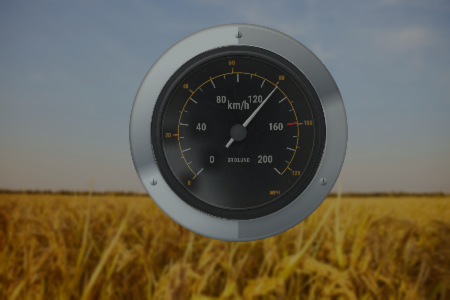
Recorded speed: 130
